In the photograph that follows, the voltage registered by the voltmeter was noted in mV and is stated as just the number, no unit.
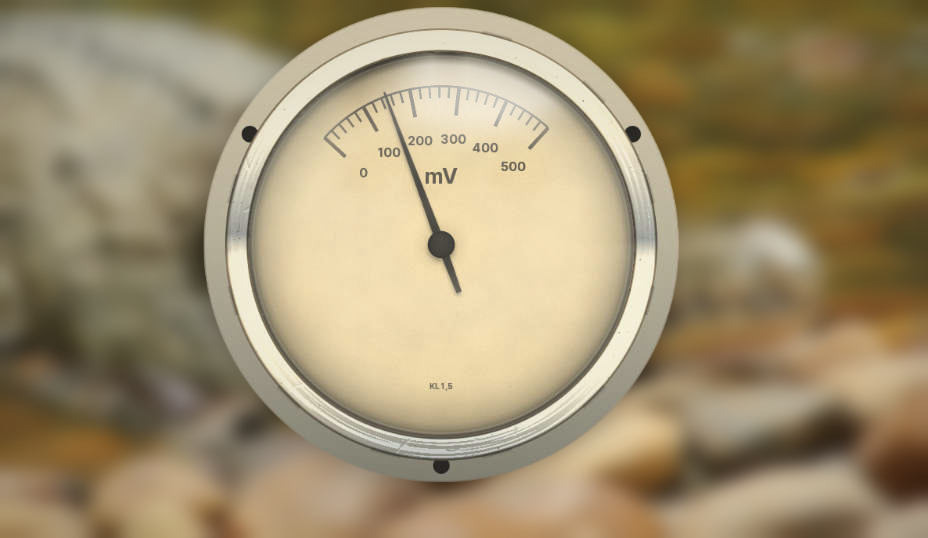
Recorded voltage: 150
